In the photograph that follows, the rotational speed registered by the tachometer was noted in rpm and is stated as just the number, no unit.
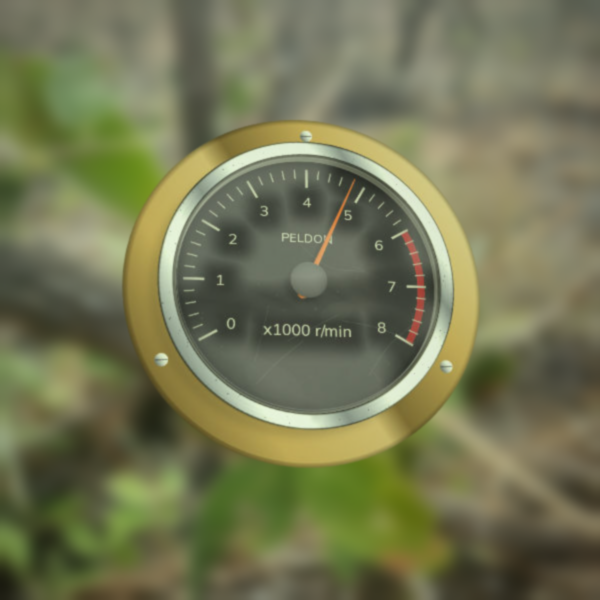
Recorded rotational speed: 4800
